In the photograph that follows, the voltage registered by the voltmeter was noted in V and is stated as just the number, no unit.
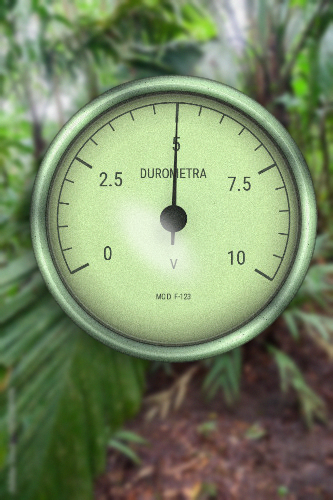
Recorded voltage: 5
